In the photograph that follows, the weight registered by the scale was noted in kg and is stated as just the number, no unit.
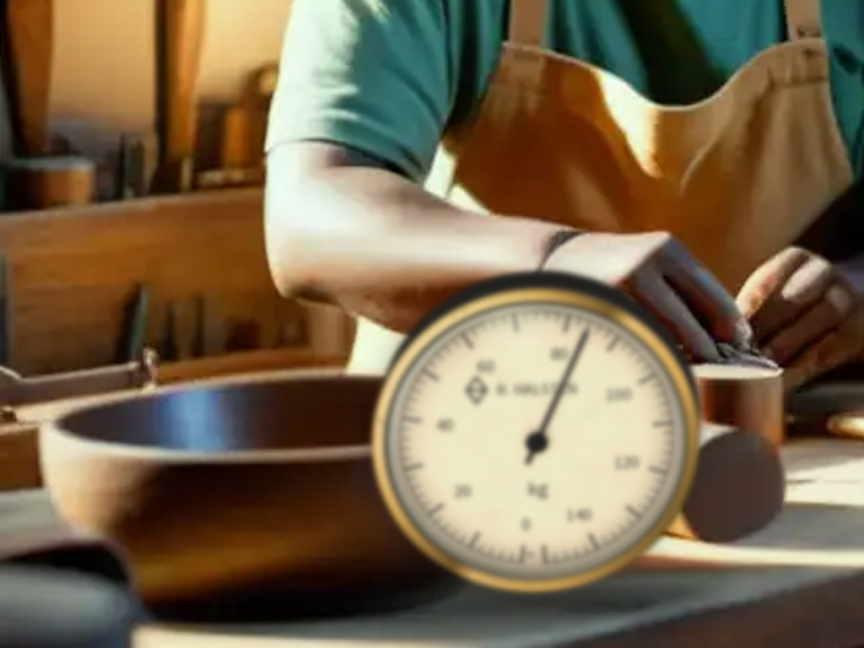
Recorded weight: 84
